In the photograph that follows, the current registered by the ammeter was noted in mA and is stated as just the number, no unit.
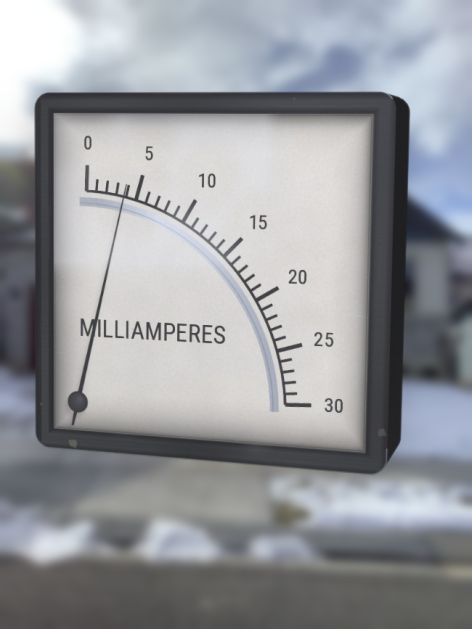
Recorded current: 4
